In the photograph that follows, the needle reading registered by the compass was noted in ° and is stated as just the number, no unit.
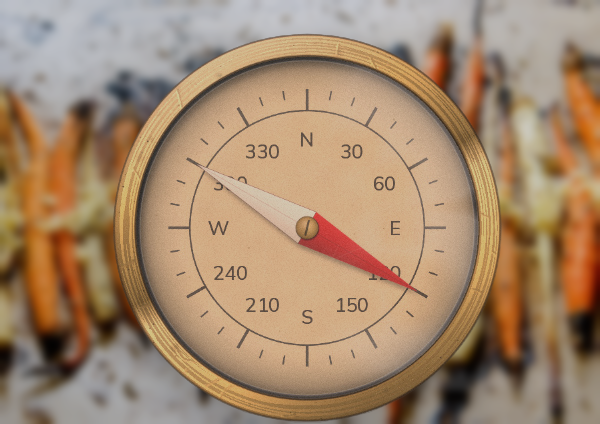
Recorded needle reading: 120
